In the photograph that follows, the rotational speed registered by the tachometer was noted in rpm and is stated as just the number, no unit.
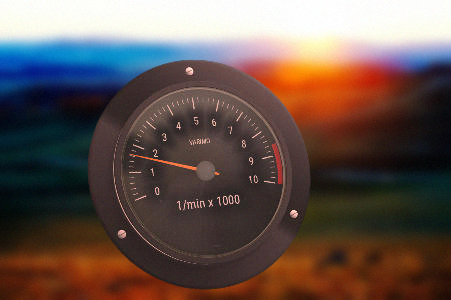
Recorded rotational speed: 1600
